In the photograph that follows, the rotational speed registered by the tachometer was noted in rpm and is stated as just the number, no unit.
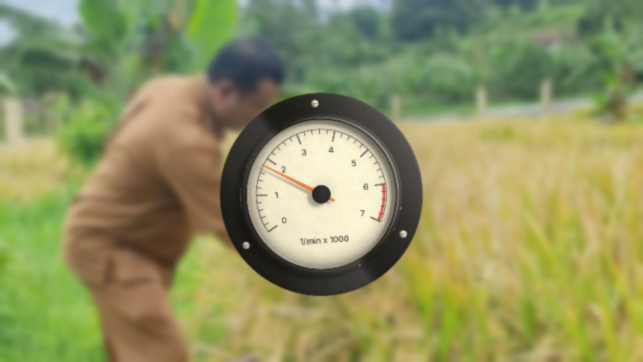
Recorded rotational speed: 1800
